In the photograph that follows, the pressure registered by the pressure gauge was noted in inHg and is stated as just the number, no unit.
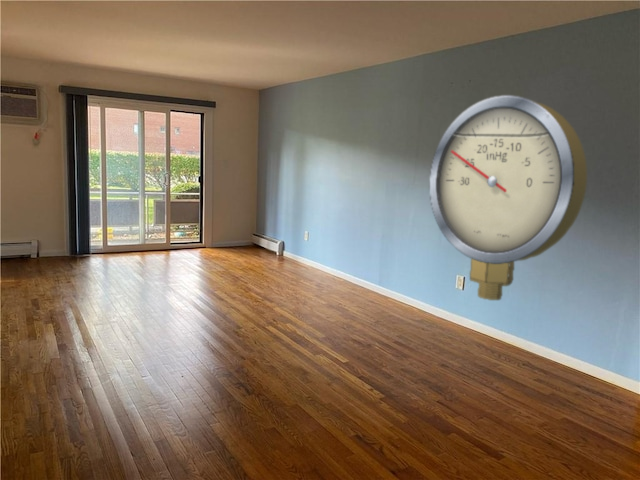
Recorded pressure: -25
